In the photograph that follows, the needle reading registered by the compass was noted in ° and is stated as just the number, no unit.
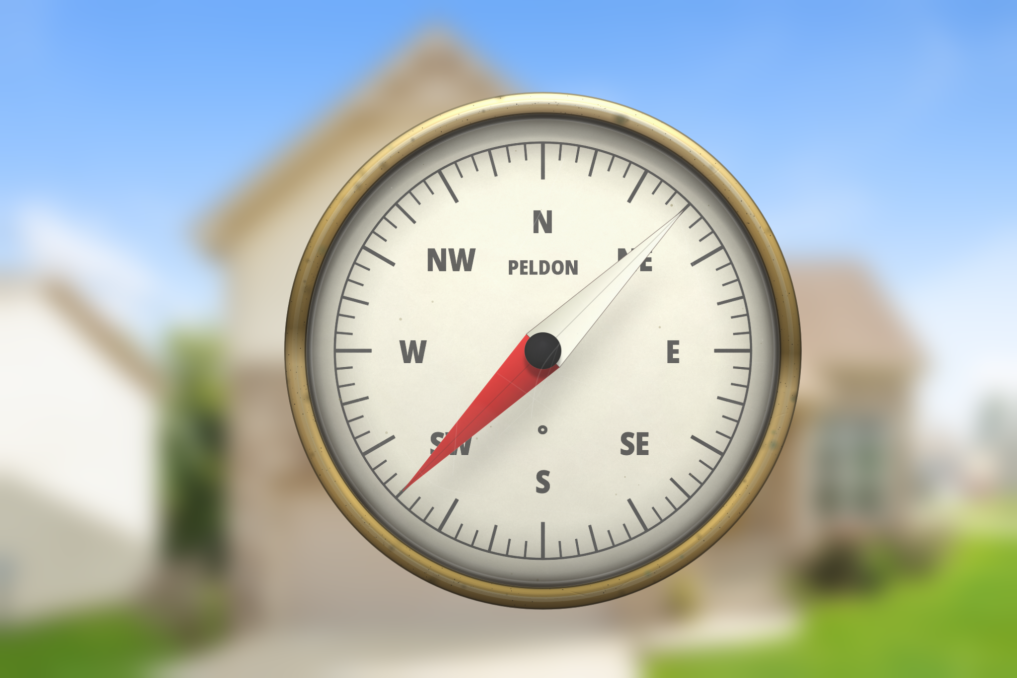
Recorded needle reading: 225
